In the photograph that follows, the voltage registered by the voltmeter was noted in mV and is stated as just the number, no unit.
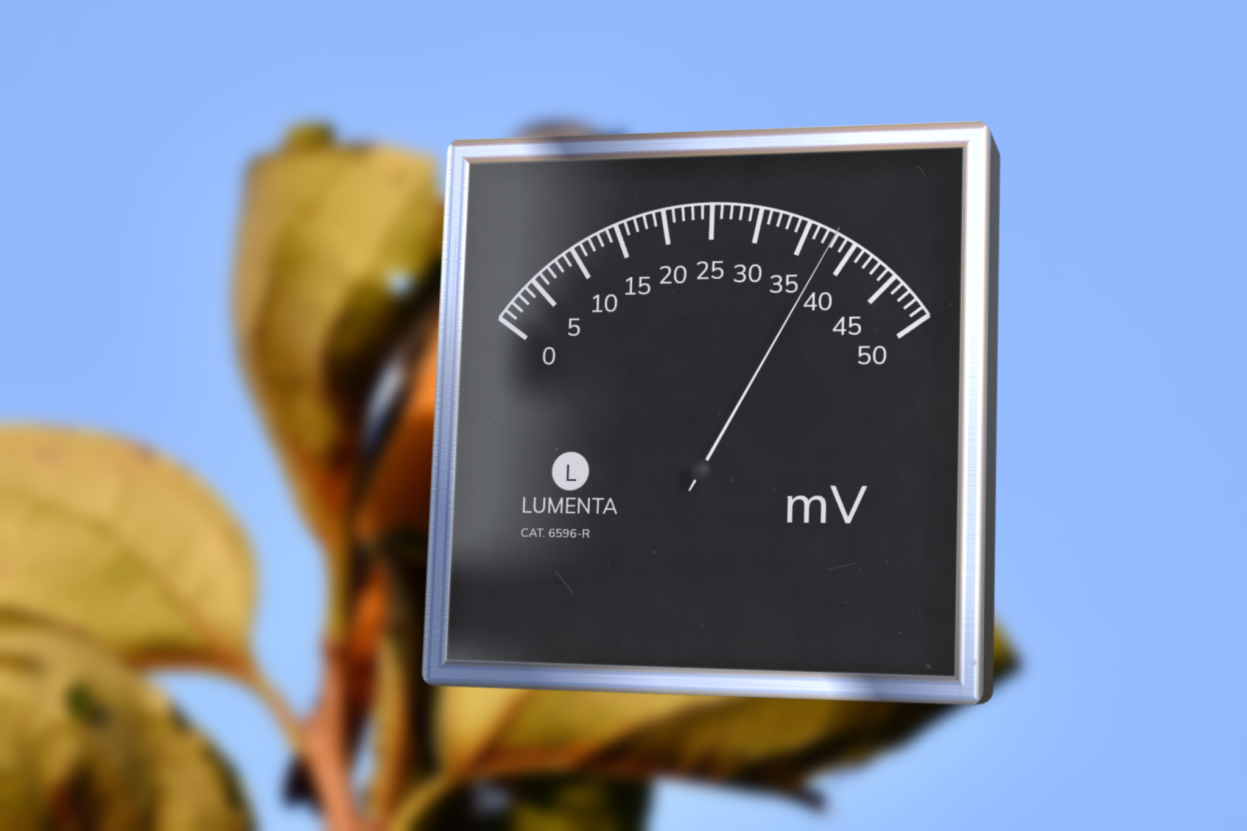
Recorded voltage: 38
